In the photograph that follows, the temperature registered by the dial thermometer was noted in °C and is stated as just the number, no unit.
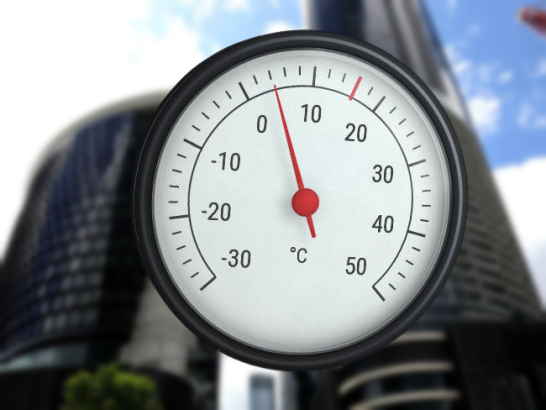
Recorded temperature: 4
